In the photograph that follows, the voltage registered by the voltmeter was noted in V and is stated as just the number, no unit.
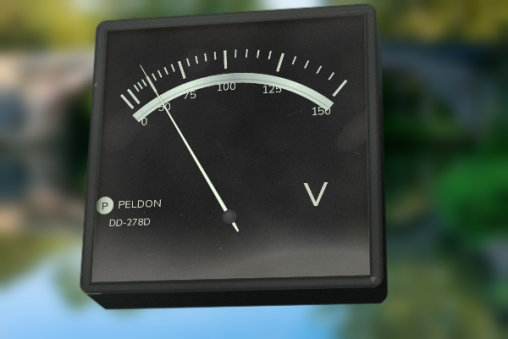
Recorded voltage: 50
